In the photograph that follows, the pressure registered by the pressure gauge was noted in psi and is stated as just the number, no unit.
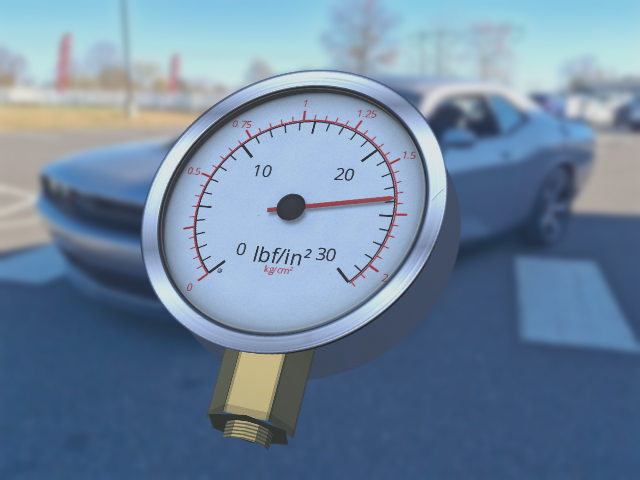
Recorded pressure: 24
